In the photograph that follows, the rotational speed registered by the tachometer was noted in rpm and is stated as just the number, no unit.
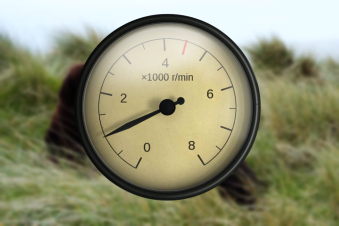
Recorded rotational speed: 1000
